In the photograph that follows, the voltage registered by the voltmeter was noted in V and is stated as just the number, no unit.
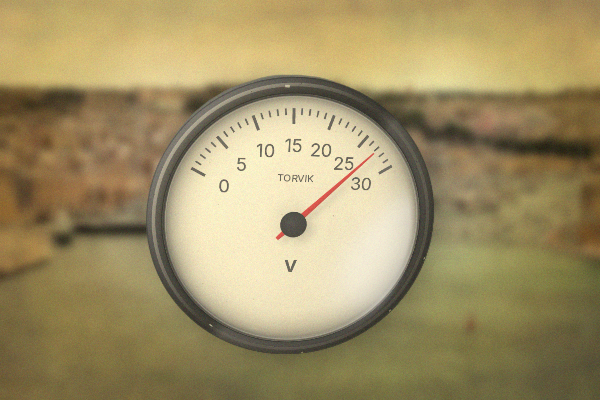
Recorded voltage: 27
